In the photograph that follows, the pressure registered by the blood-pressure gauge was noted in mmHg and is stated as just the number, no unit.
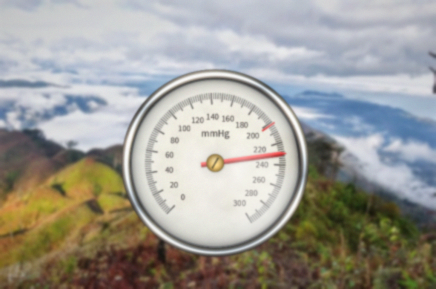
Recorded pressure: 230
